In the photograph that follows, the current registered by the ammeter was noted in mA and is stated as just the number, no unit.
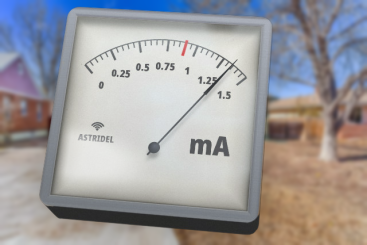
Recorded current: 1.35
